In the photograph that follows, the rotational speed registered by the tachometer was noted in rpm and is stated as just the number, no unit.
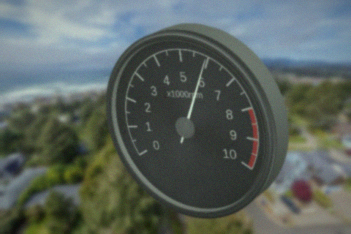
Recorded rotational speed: 6000
